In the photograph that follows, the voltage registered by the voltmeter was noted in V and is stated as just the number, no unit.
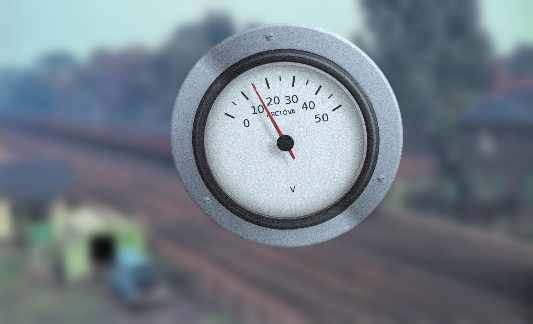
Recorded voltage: 15
